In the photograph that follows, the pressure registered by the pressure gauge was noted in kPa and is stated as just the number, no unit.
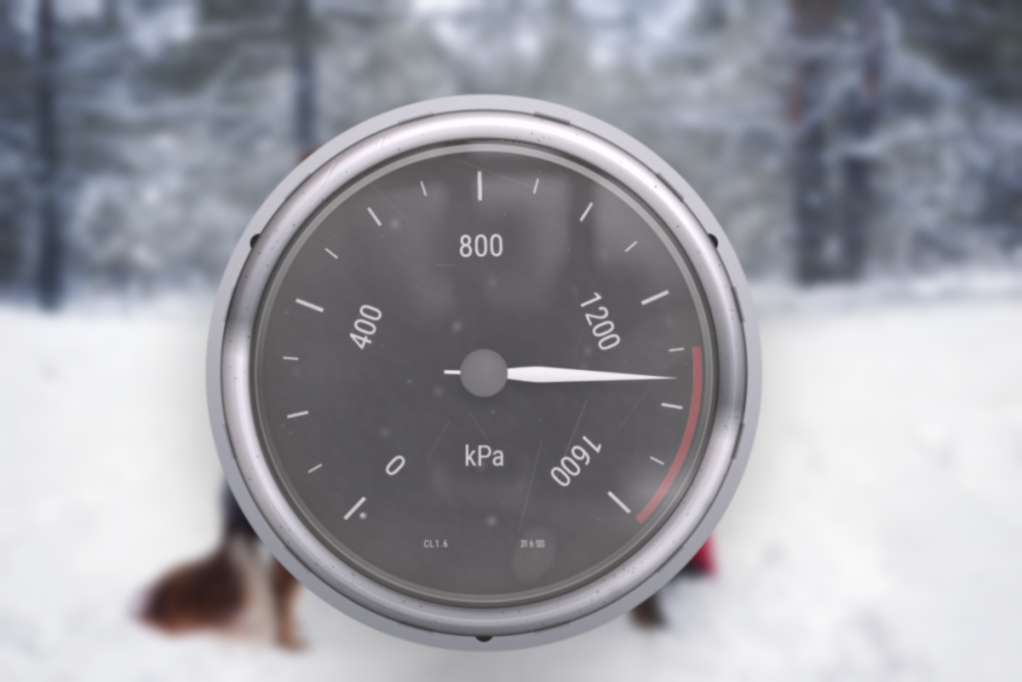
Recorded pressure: 1350
